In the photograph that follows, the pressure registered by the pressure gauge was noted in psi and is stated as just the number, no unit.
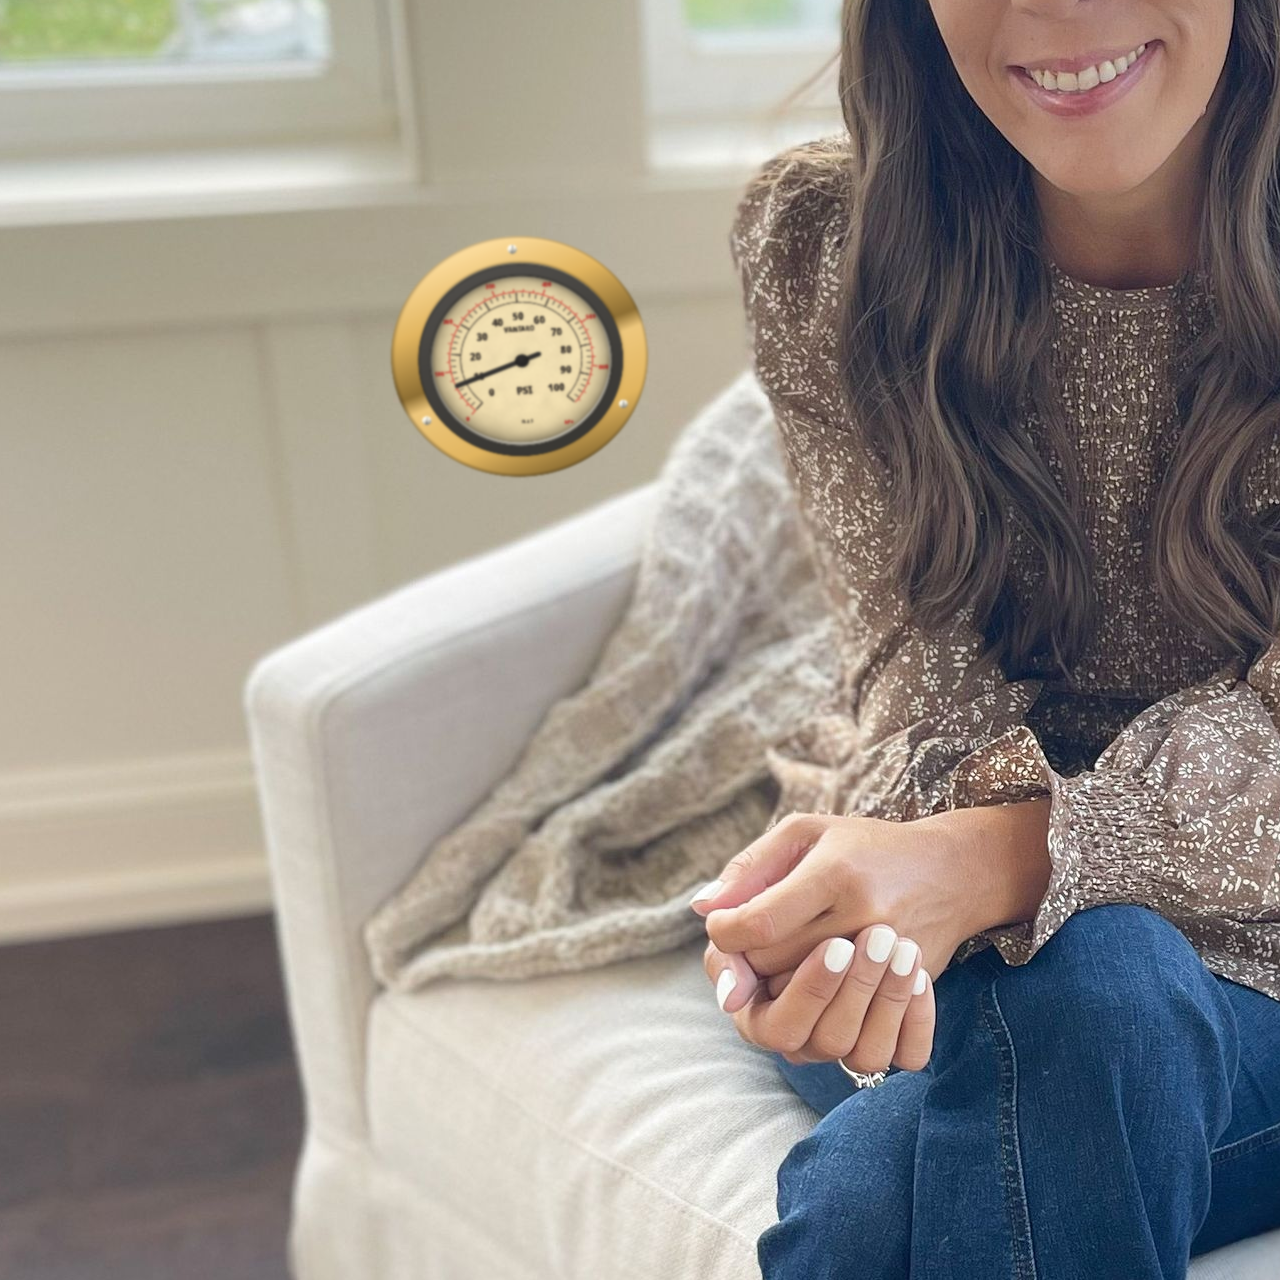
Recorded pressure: 10
